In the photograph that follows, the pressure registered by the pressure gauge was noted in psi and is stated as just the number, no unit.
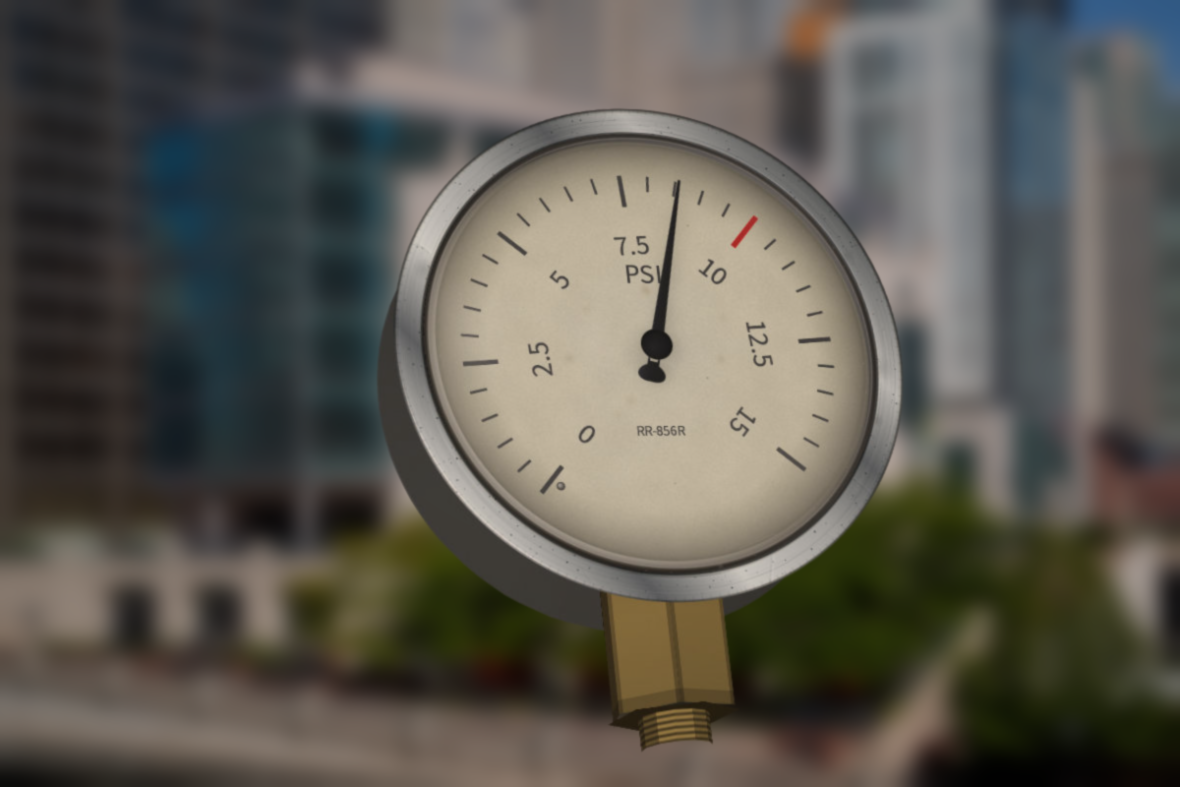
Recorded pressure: 8.5
